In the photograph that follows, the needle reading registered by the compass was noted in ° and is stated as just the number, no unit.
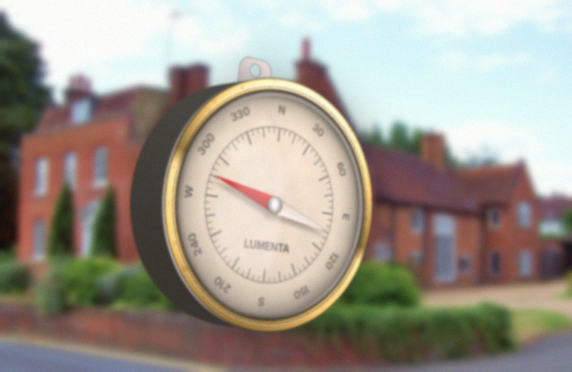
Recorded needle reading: 285
